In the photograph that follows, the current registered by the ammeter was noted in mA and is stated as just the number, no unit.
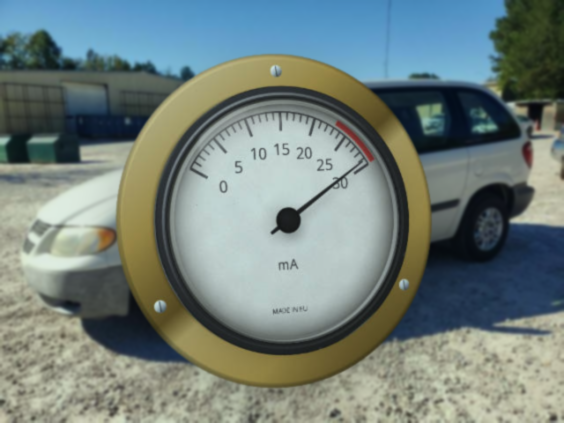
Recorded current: 29
